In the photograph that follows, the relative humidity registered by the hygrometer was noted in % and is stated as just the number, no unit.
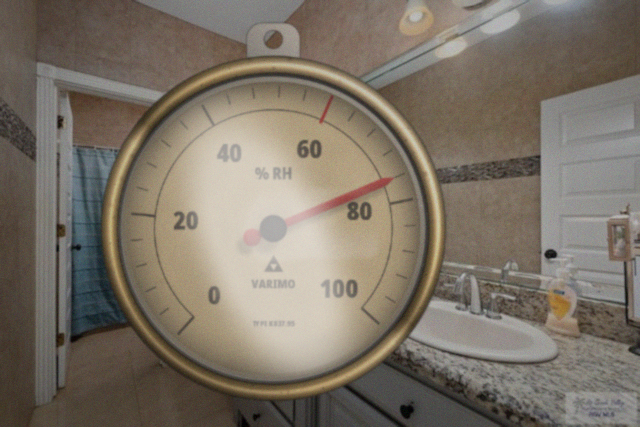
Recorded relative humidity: 76
